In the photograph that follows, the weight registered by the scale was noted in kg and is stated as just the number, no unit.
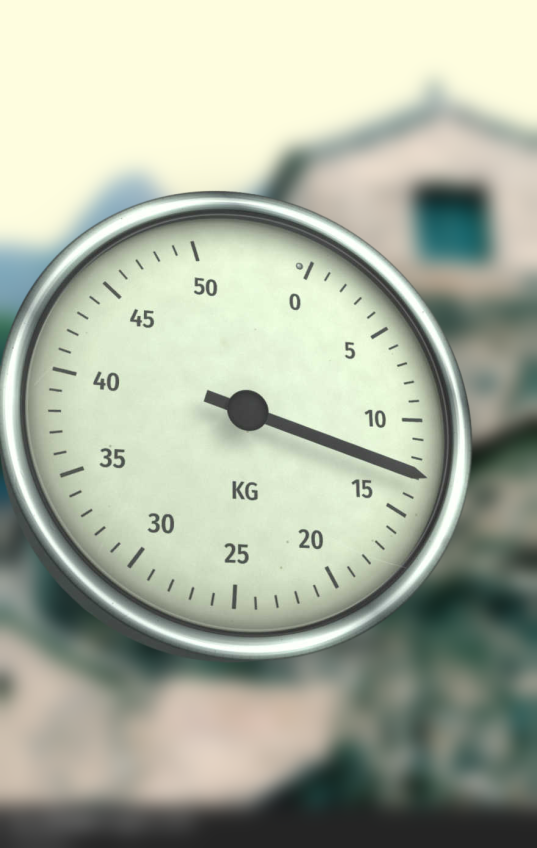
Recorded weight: 13
